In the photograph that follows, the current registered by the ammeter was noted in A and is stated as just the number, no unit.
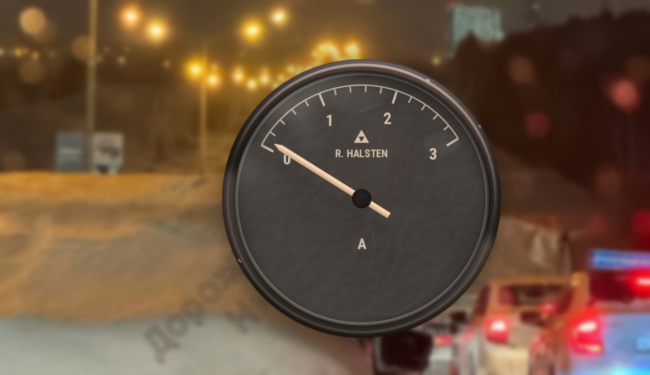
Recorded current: 0.1
